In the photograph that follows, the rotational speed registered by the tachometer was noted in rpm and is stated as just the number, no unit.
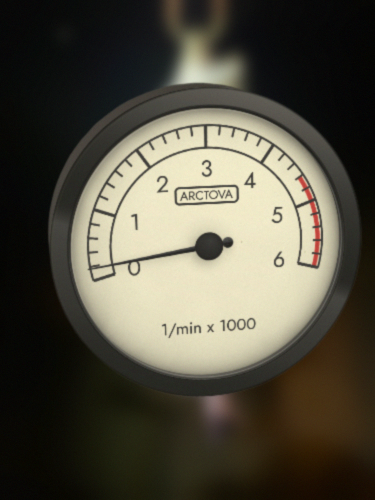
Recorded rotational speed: 200
